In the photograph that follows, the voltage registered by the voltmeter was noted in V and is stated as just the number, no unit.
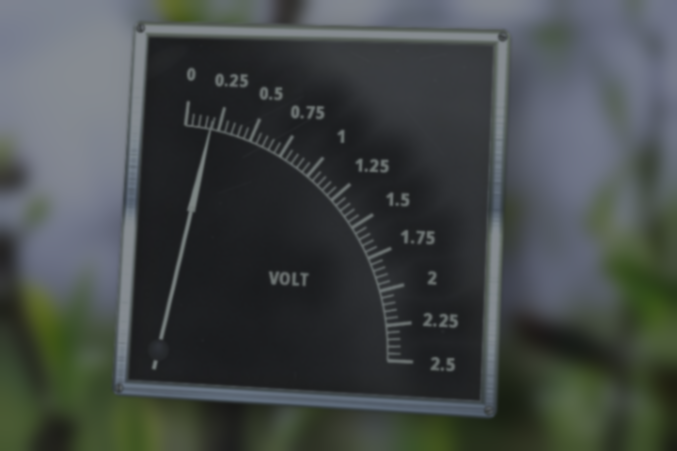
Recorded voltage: 0.2
